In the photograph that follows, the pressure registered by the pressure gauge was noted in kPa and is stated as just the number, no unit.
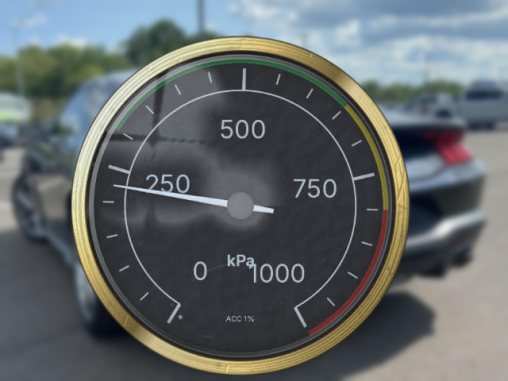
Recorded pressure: 225
